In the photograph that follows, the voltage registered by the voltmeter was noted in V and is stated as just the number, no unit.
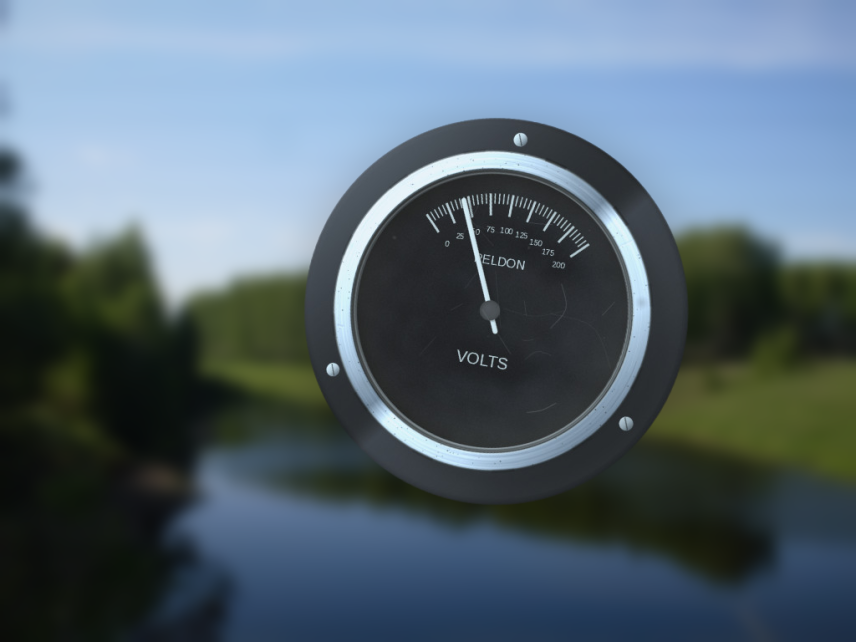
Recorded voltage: 45
